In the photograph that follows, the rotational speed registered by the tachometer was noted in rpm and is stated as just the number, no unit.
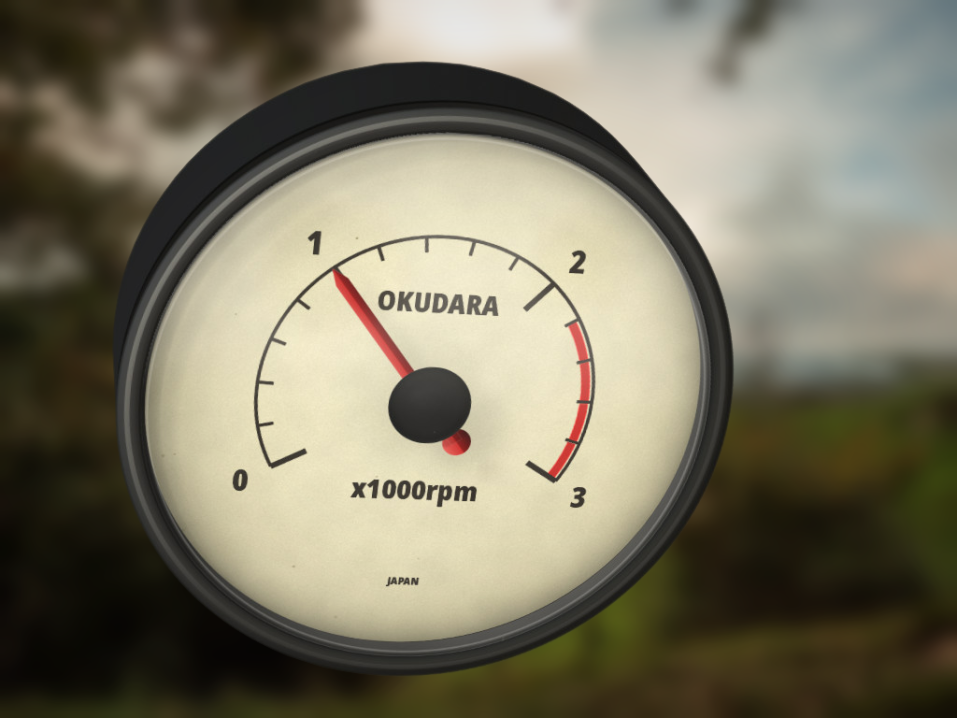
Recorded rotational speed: 1000
